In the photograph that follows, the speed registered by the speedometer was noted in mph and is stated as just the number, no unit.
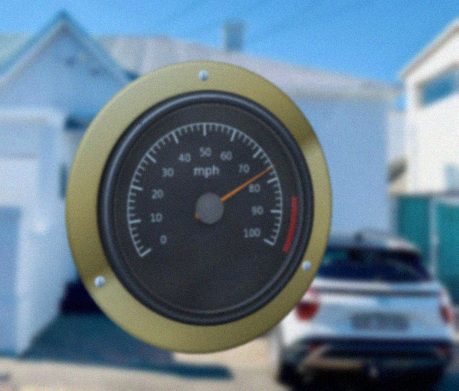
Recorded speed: 76
